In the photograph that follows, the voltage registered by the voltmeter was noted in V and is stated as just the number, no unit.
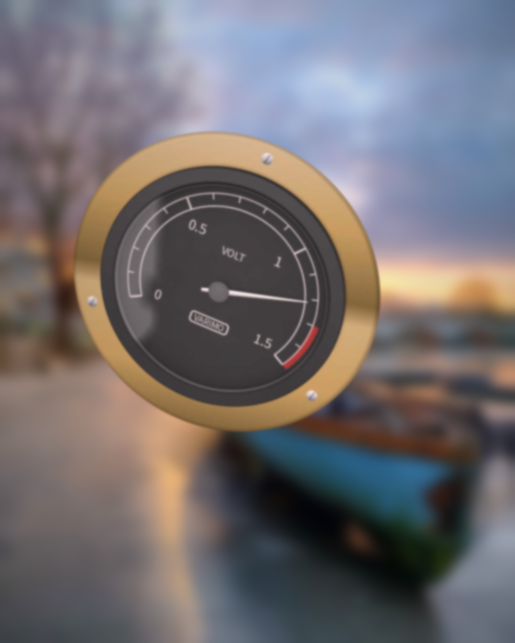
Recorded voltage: 1.2
